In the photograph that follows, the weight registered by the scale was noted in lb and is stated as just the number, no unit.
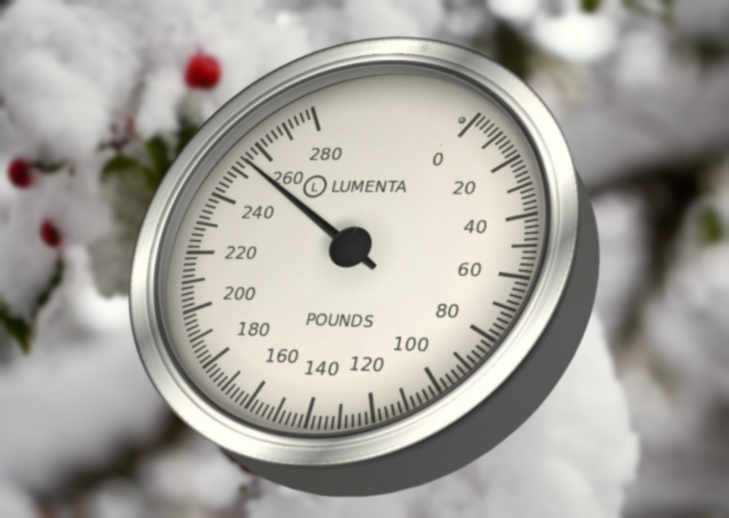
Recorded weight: 254
